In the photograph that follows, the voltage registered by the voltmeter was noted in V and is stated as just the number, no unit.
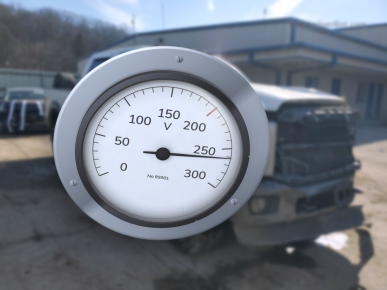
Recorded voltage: 260
